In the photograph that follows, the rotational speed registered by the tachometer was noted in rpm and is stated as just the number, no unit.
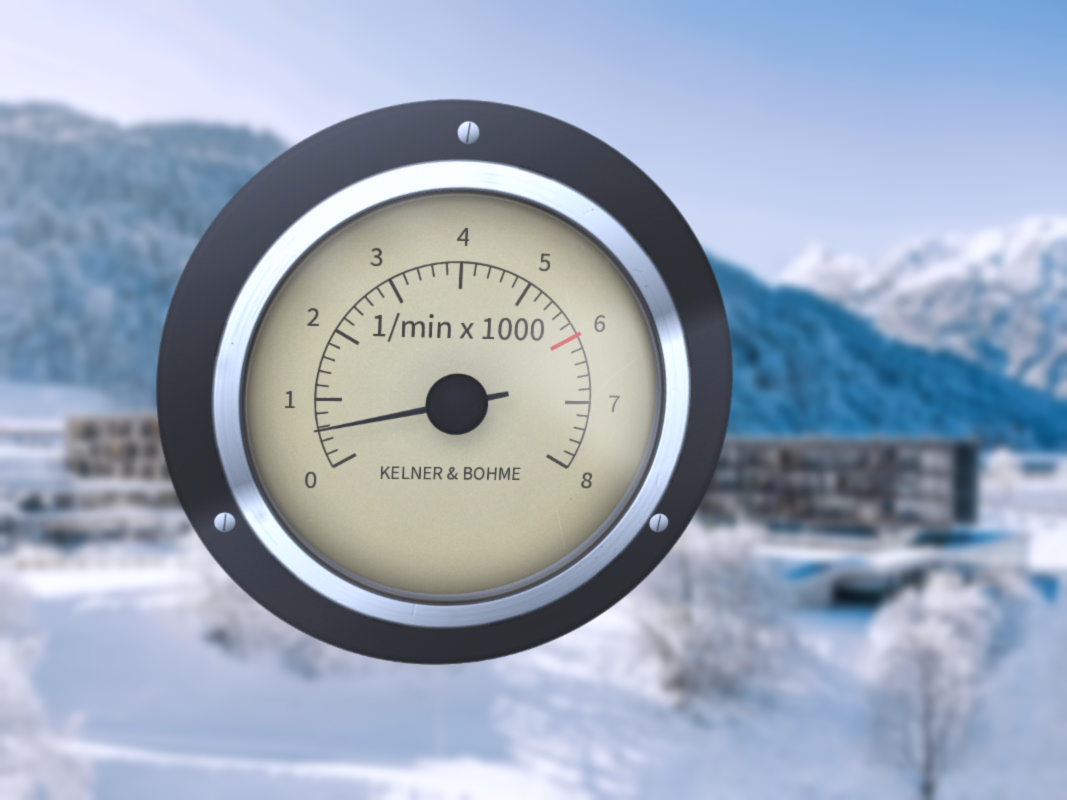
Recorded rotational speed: 600
